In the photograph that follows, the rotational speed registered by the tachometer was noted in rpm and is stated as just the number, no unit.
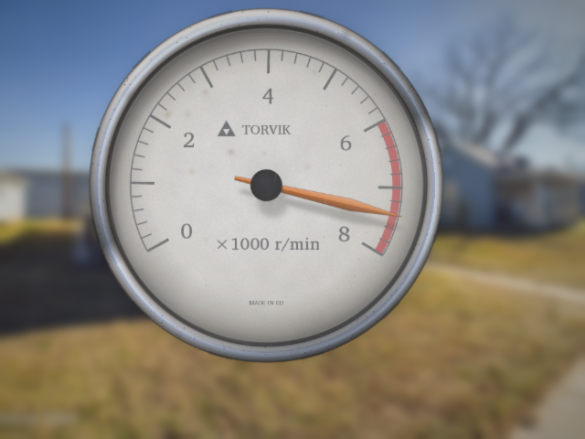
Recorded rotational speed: 7400
